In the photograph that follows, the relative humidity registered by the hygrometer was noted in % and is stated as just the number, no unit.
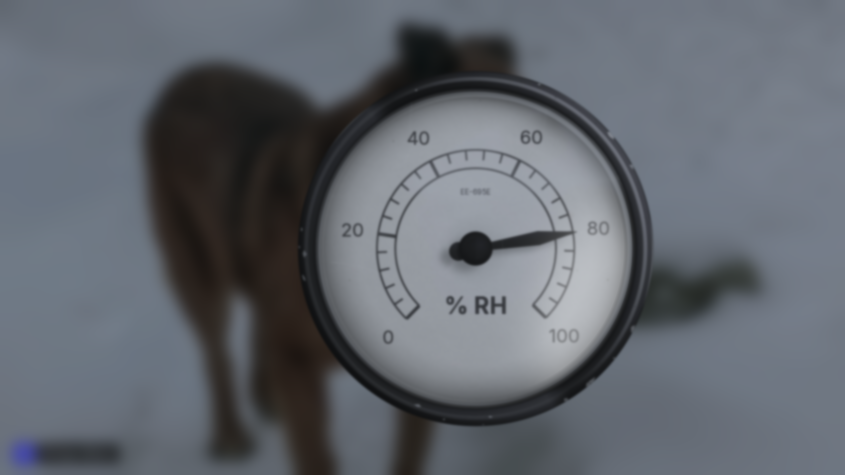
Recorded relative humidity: 80
